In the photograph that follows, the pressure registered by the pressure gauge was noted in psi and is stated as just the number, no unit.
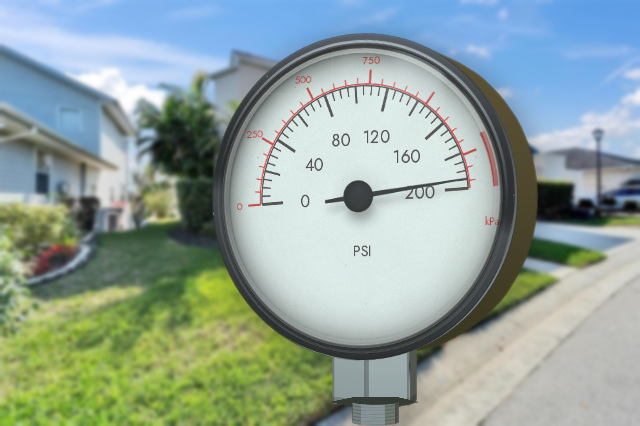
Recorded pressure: 195
